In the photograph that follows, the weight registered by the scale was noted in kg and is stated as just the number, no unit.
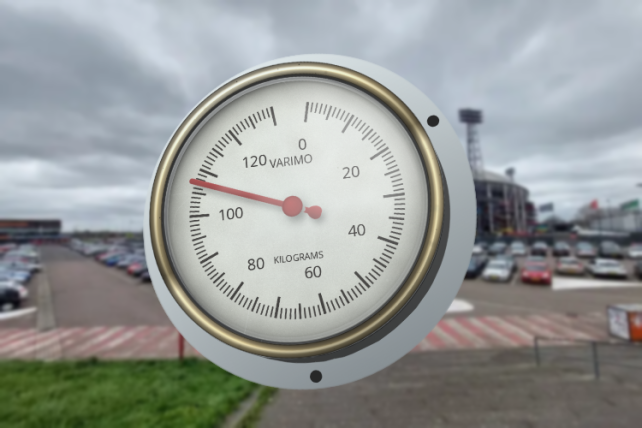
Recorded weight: 107
